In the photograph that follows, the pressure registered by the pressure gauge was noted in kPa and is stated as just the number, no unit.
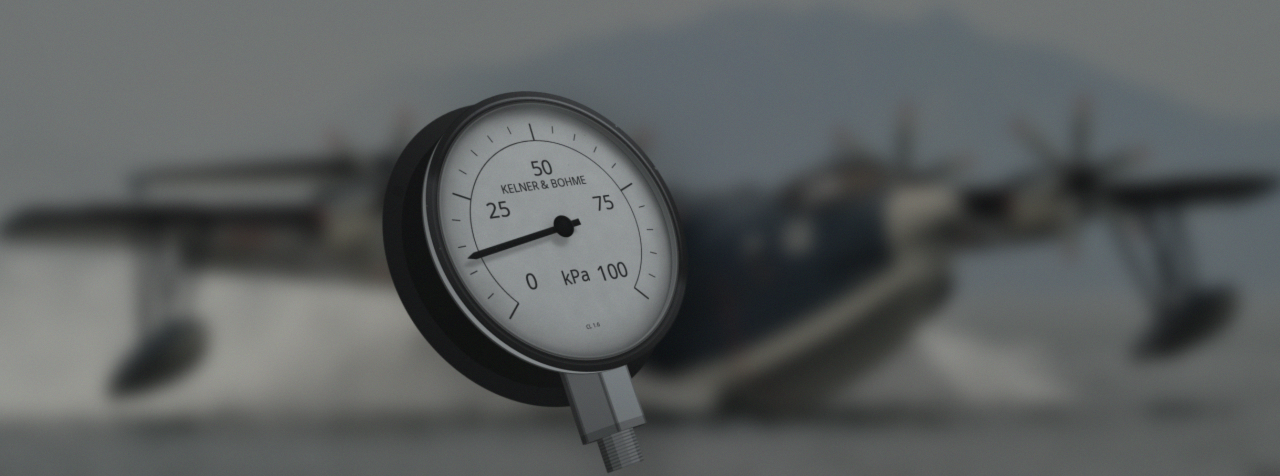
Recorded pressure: 12.5
